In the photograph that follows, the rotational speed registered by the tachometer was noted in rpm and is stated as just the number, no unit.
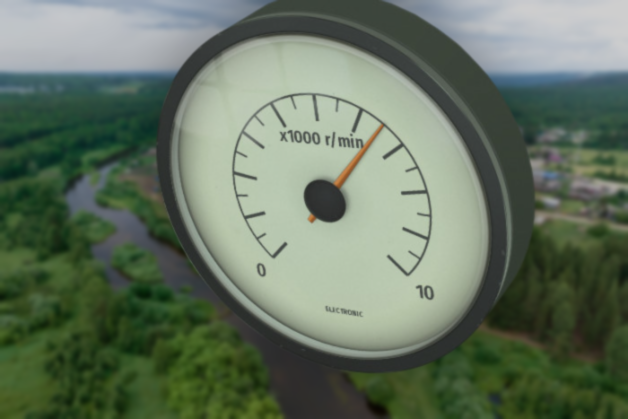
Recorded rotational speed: 6500
